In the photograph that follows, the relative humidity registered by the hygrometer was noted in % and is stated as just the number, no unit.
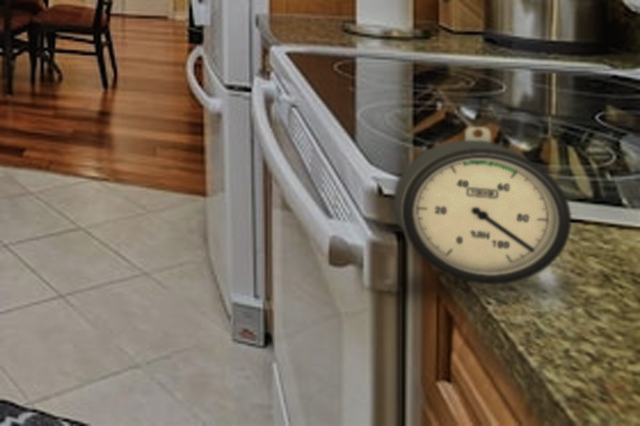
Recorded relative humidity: 92
